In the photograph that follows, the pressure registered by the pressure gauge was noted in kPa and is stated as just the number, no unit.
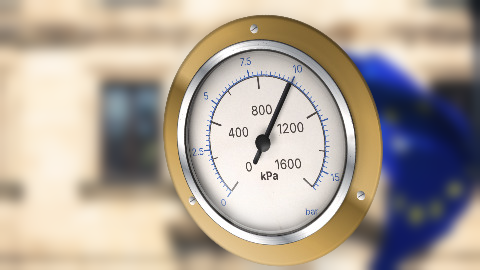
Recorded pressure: 1000
